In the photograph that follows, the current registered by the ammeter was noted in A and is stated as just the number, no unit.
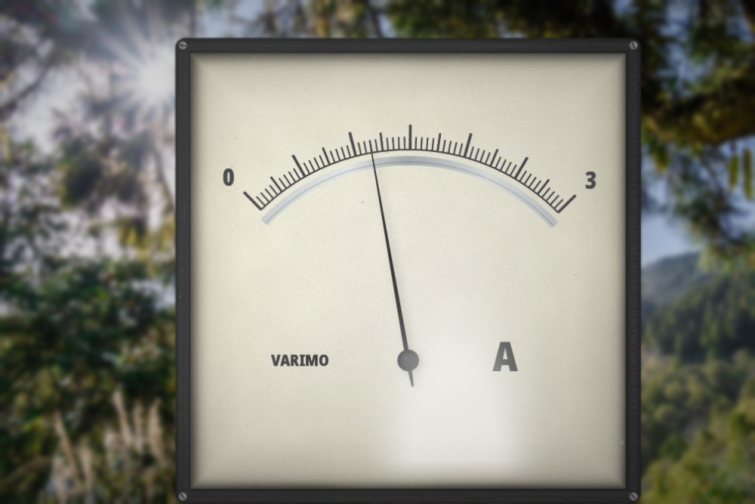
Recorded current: 1.15
